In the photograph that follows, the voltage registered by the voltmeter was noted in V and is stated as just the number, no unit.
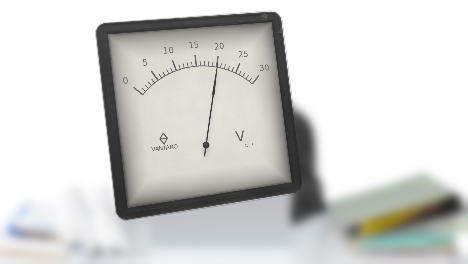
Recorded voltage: 20
